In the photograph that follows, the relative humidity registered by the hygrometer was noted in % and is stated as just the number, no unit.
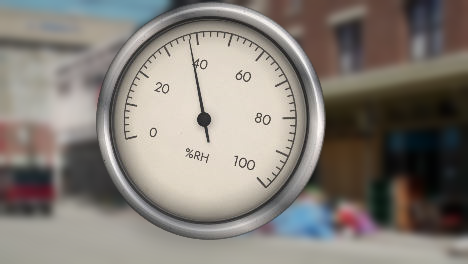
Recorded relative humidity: 38
